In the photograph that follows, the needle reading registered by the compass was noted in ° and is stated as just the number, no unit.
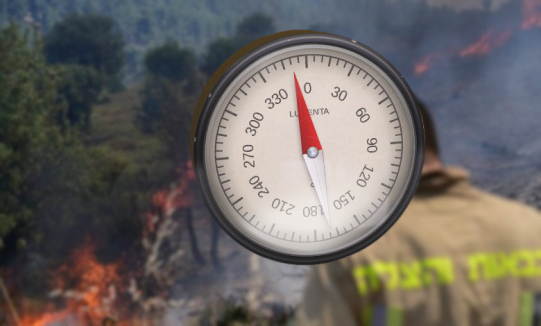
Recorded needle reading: 350
